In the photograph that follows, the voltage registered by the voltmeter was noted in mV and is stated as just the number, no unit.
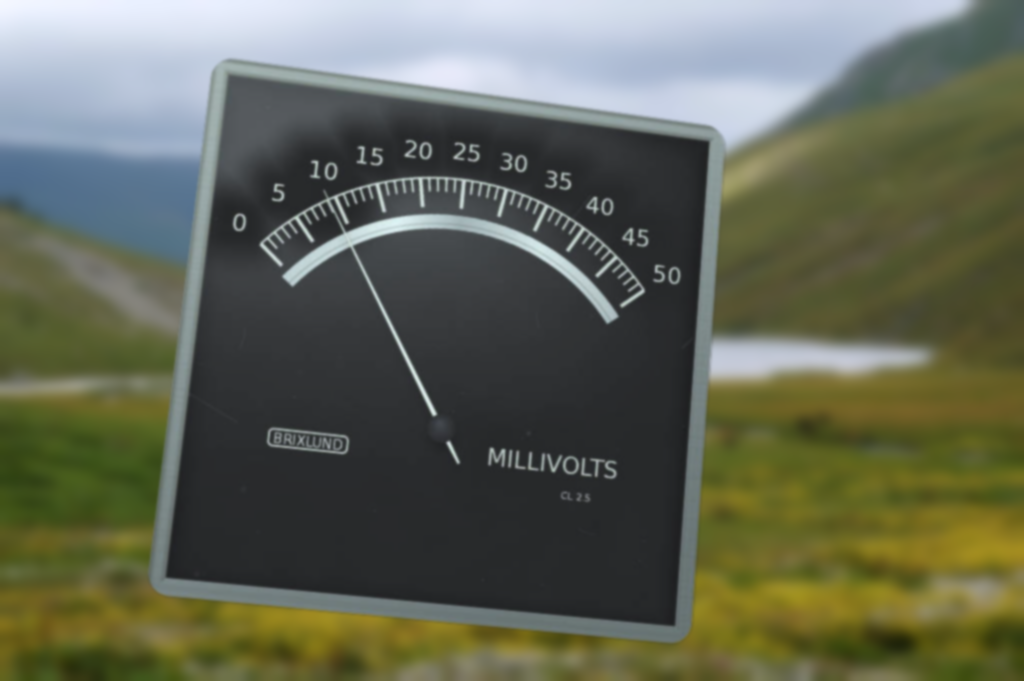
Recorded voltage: 9
